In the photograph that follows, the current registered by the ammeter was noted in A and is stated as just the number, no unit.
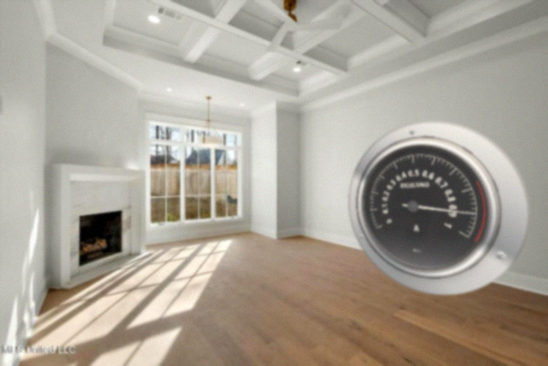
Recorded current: 0.9
